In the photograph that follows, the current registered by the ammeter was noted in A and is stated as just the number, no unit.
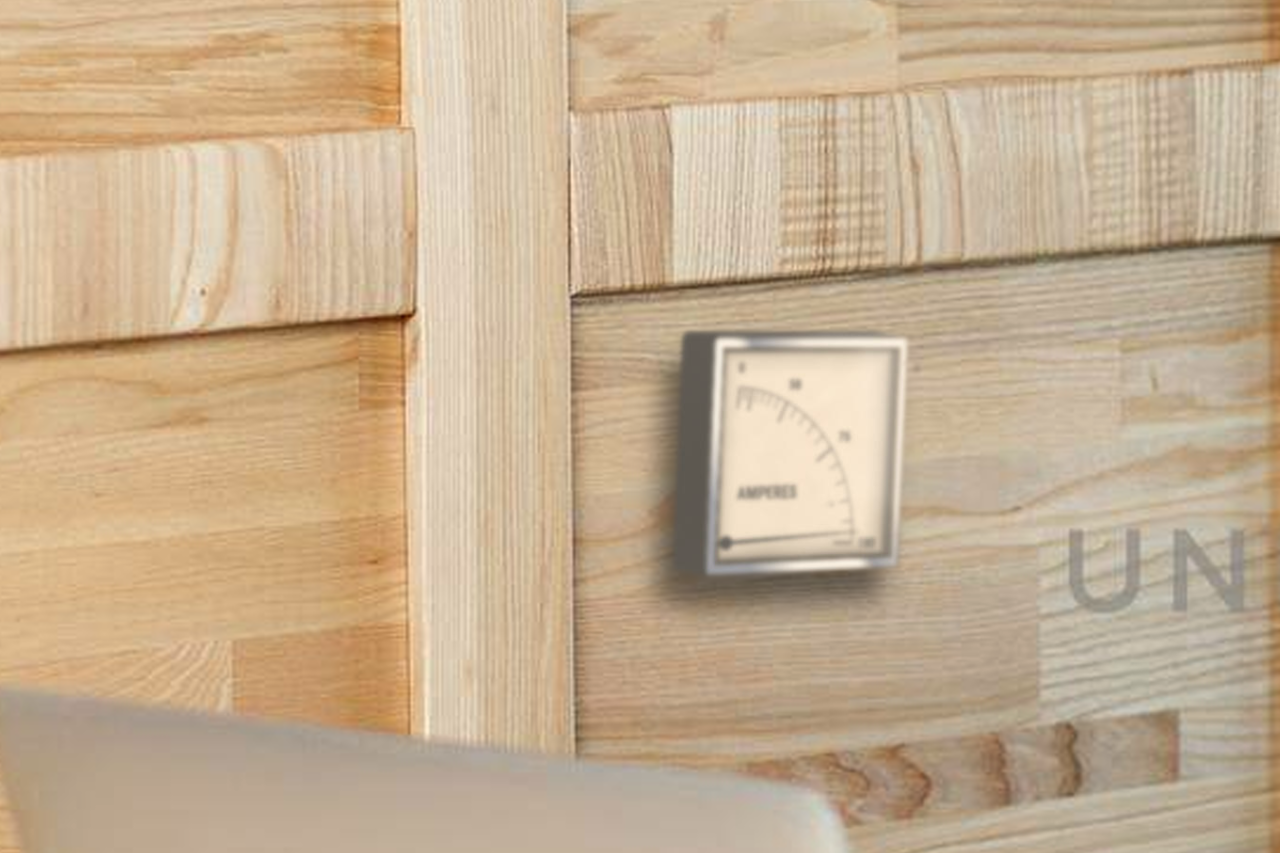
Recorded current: 97.5
